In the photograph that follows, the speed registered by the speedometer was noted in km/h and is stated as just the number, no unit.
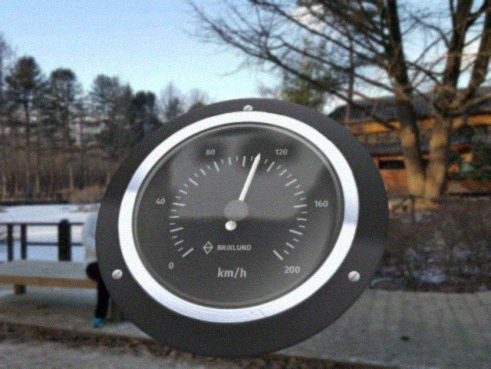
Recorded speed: 110
